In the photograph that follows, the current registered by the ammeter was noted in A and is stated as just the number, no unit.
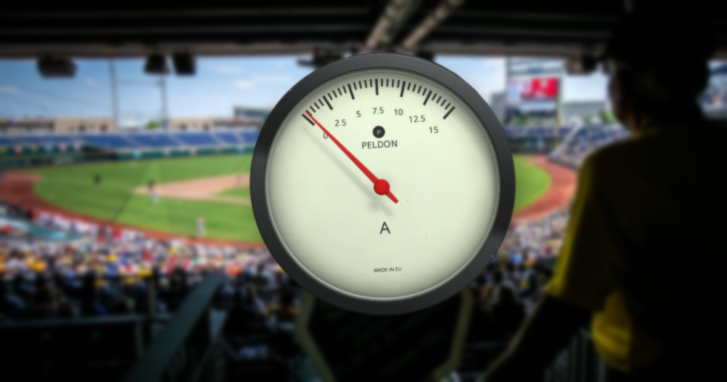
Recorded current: 0.5
